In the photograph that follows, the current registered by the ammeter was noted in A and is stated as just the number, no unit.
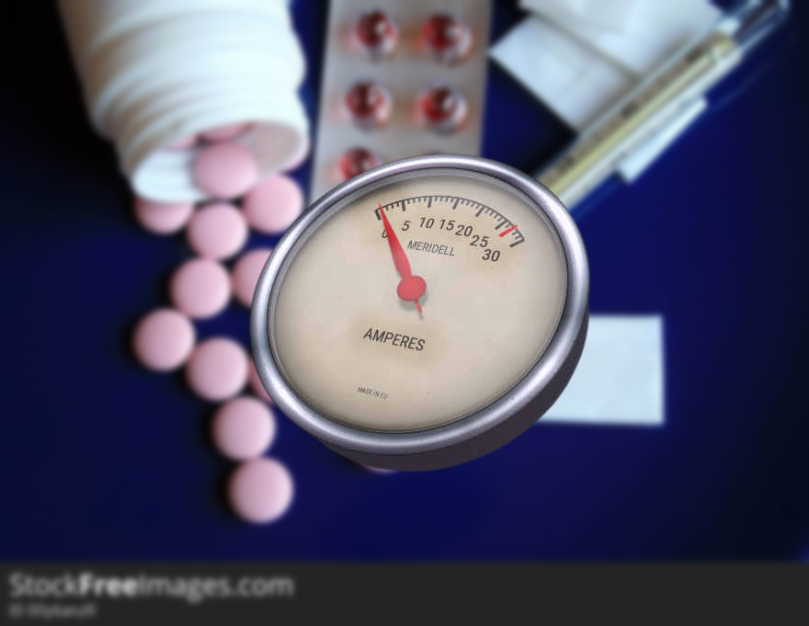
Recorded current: 1
